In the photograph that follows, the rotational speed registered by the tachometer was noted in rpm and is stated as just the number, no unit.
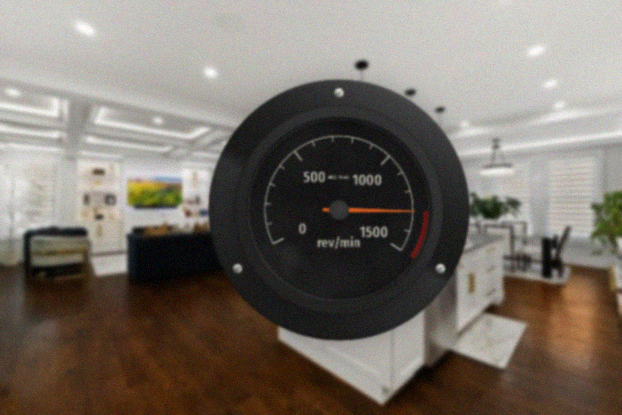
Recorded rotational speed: 1300
